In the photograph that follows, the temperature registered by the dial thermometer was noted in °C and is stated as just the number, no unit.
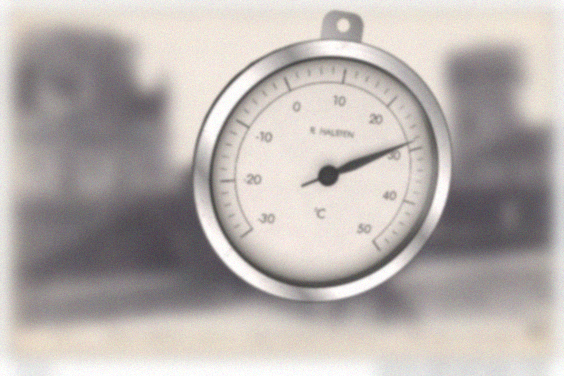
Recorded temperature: 28
